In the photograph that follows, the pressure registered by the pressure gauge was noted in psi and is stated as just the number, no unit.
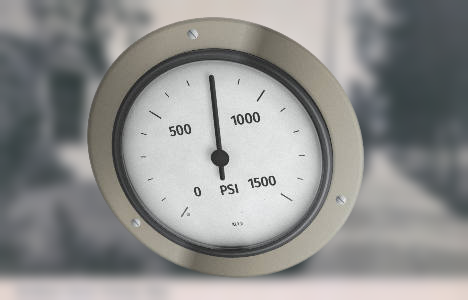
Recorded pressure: 800
